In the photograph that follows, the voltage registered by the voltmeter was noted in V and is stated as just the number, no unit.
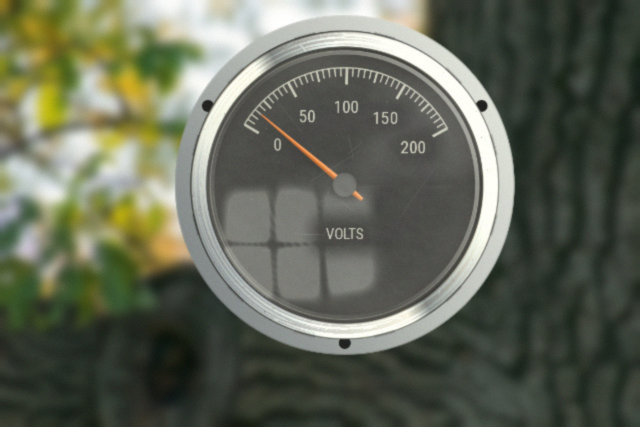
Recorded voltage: 15
